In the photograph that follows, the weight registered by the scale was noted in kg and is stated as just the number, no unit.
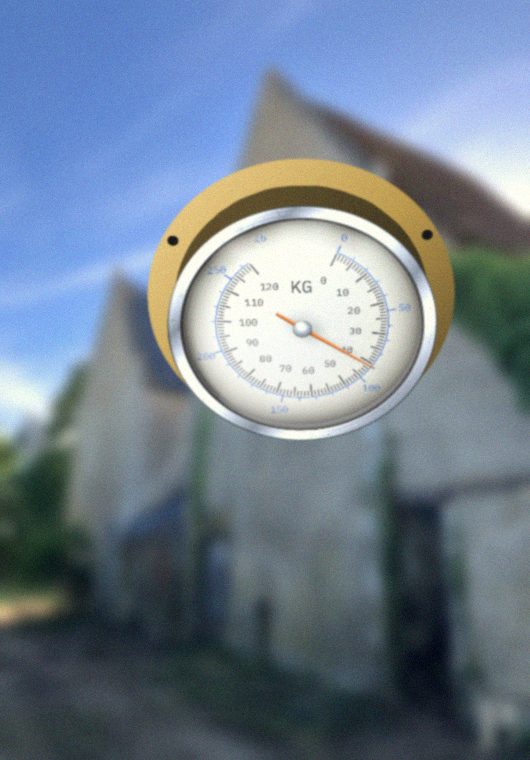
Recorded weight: 40
